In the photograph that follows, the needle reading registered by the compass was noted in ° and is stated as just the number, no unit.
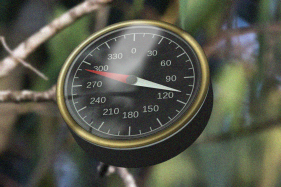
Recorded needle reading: 290
